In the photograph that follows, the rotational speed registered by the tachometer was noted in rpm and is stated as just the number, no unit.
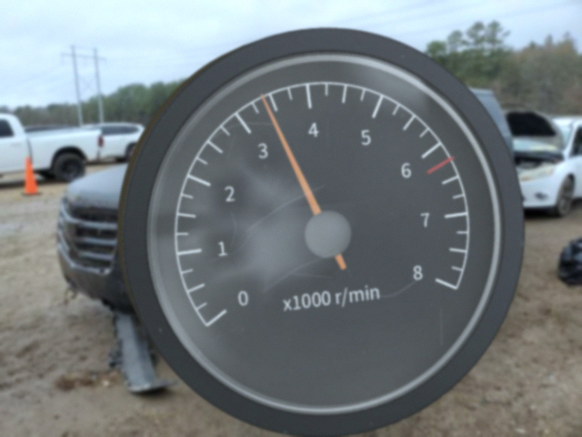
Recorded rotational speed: 3375
